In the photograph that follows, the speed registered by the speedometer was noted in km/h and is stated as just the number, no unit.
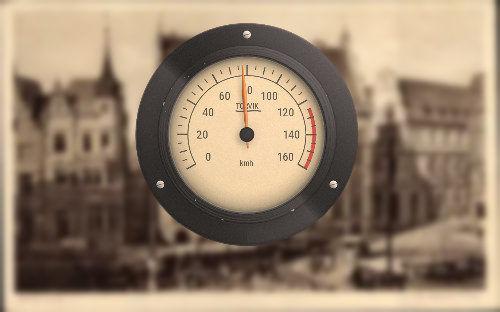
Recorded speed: 77.5
